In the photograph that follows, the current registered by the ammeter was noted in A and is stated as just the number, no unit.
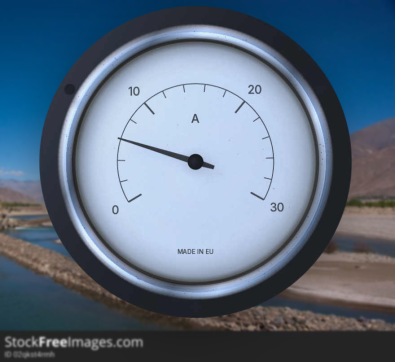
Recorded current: 6
